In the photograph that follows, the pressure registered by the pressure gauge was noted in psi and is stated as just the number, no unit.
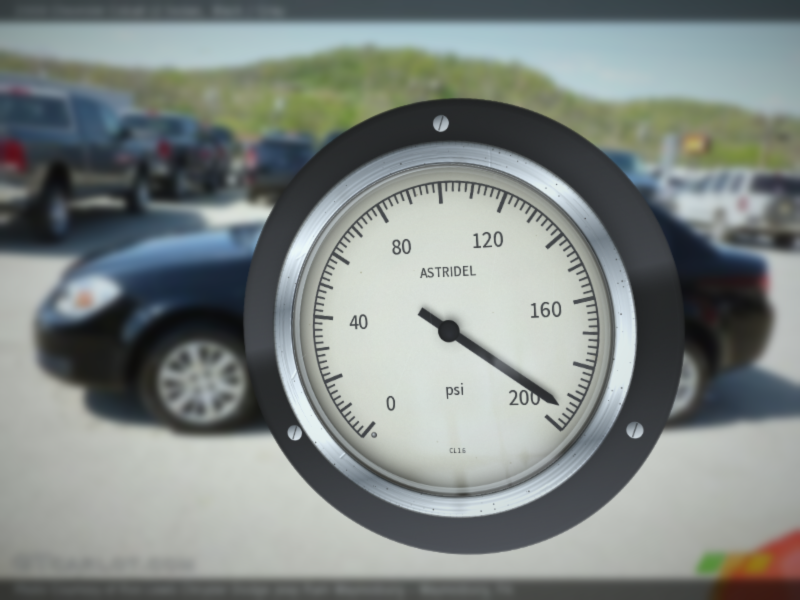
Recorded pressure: 194
